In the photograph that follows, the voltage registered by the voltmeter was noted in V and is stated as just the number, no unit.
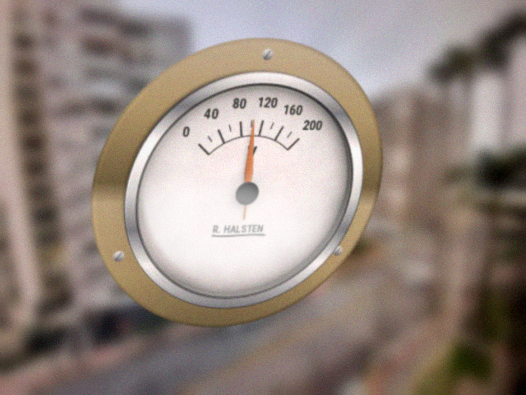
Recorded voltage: 100
